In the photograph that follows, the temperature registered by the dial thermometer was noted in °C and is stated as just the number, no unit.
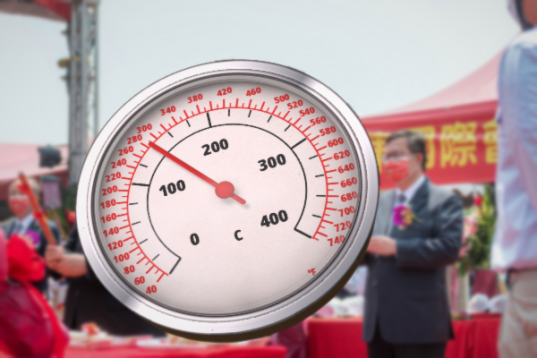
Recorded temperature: 140
